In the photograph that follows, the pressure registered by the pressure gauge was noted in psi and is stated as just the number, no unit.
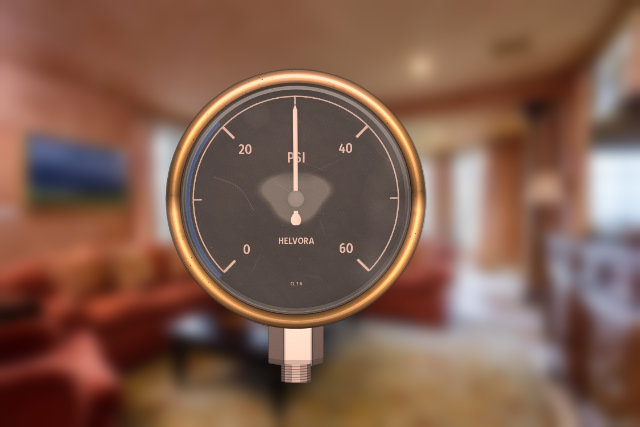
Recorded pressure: 30
